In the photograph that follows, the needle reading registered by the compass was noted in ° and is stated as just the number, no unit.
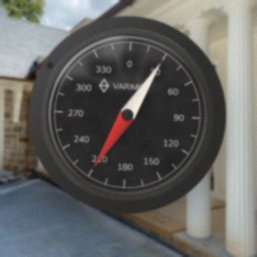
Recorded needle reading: 210
